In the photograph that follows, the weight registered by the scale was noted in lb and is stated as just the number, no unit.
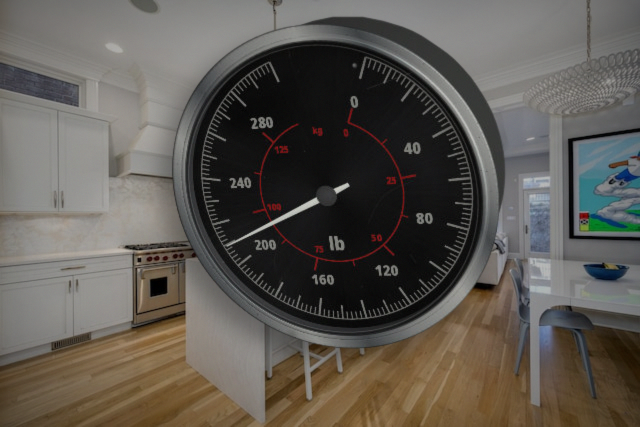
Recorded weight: 210
